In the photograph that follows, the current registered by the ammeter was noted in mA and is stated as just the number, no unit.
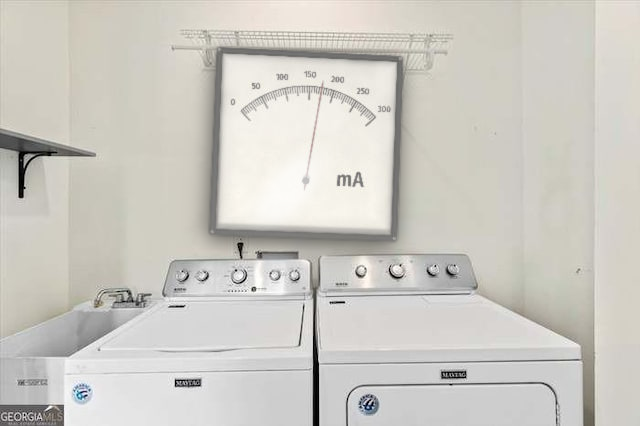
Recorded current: 175
